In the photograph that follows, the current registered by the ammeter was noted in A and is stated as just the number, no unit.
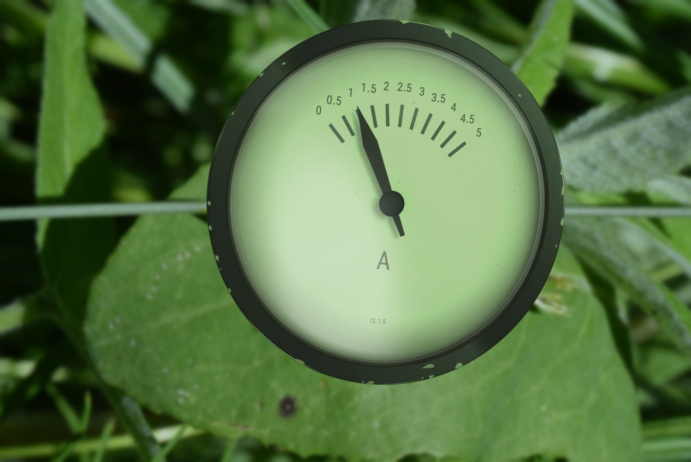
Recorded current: 1
